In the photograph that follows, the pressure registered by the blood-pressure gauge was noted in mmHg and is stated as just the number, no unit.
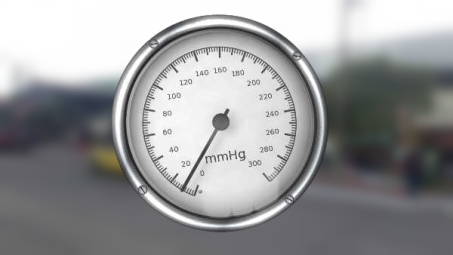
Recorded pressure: 10
